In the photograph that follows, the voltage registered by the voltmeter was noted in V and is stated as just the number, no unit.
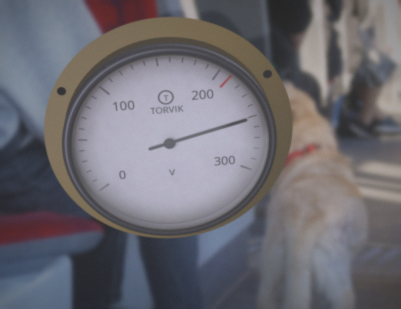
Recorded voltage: 250
